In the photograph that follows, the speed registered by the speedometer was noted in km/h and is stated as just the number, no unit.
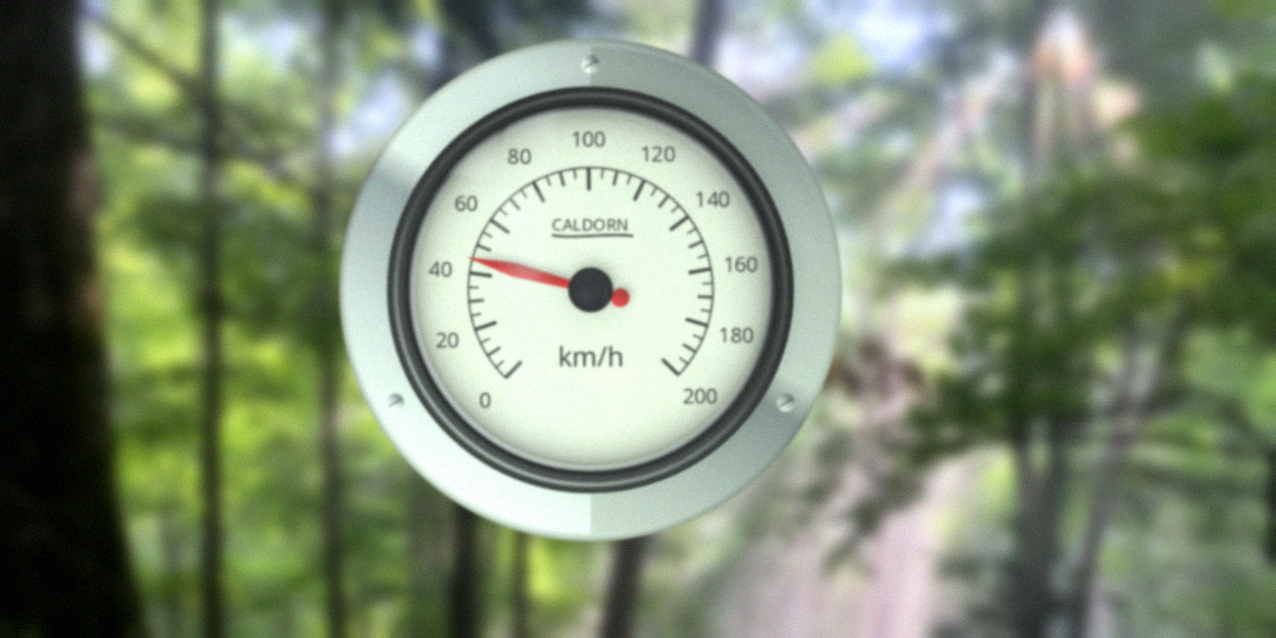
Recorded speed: 45
